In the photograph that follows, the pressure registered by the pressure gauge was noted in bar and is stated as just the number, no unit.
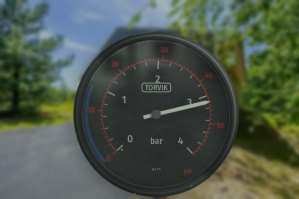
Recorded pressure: 3.1
